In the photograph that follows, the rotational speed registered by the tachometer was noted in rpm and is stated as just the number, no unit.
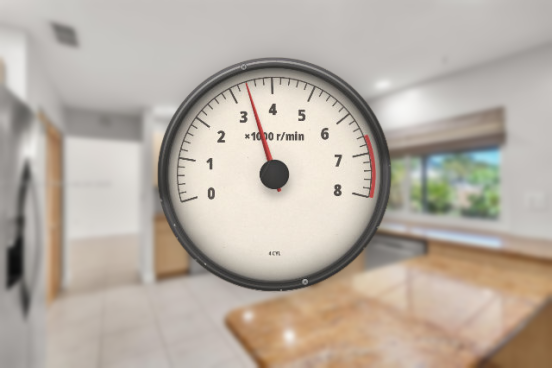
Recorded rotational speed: 3400
